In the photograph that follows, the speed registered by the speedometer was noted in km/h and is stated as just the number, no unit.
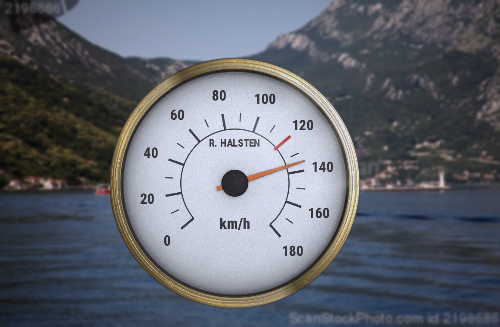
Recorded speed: 135
